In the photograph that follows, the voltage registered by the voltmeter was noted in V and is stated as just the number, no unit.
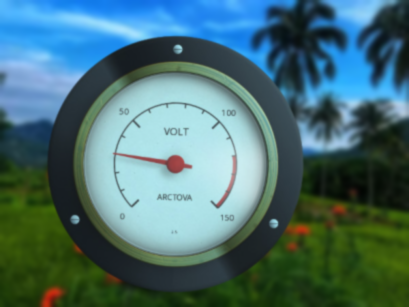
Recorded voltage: 30
